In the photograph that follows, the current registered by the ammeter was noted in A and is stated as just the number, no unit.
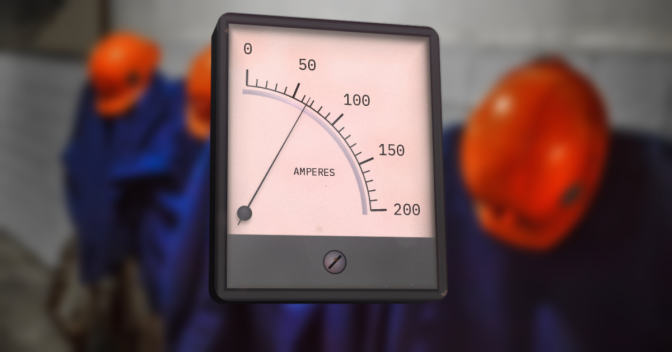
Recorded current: 65
